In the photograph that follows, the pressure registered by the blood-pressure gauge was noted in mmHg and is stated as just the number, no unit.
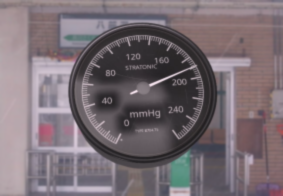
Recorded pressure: 190
